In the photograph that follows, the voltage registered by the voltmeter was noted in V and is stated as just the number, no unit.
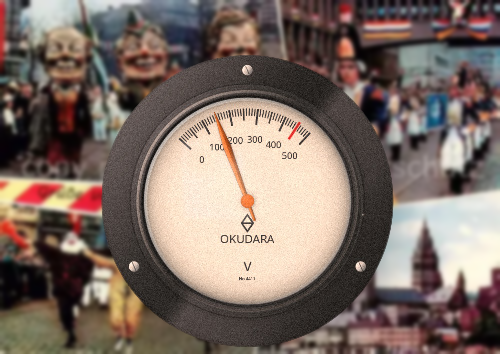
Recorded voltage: 150
